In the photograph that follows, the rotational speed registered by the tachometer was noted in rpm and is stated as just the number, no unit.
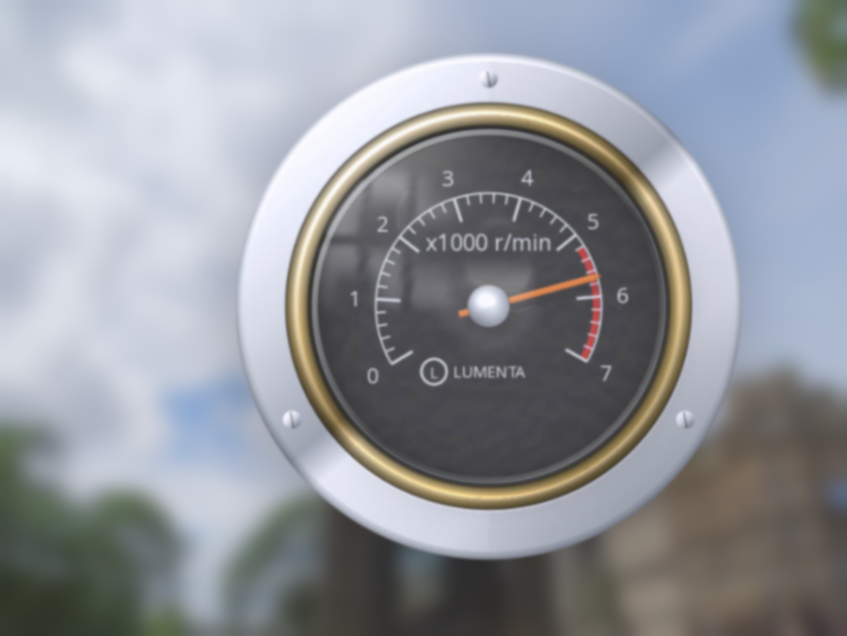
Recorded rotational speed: 5700
